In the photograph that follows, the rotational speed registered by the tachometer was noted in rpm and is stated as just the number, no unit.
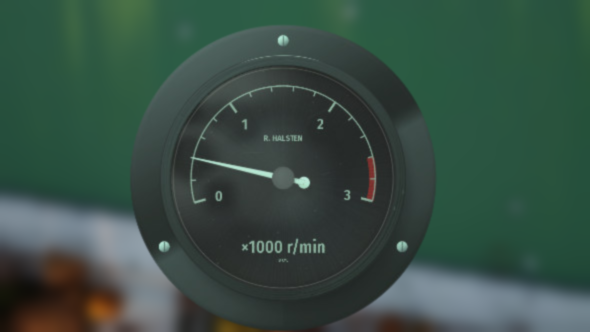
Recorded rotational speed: 400
